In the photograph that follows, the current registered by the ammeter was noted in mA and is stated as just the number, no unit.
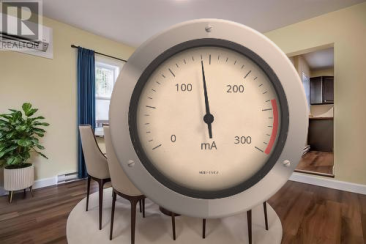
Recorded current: 140
